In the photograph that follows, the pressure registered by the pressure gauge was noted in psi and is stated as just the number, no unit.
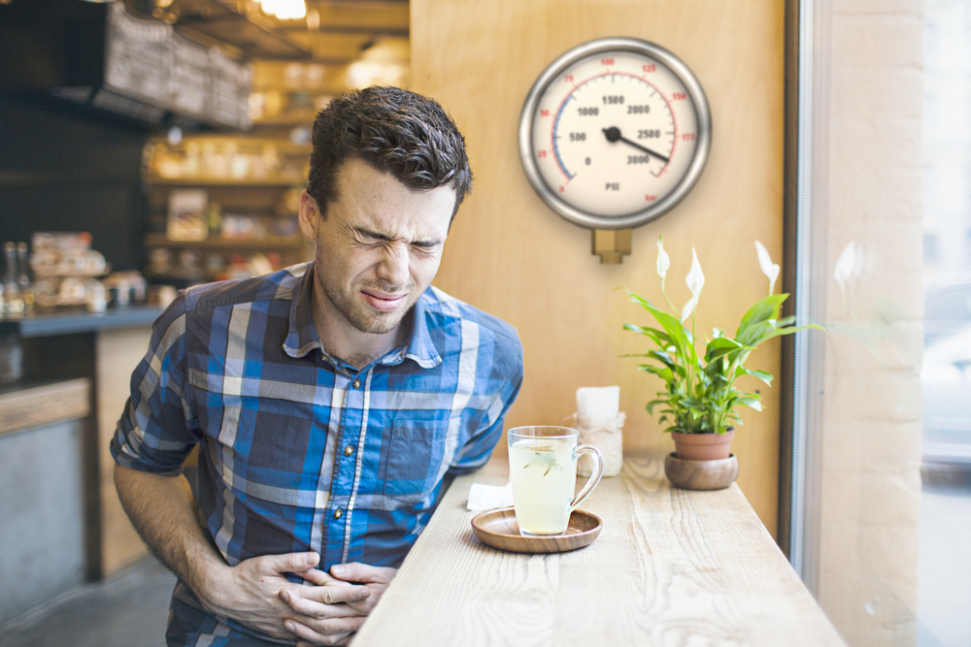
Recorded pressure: 2800
